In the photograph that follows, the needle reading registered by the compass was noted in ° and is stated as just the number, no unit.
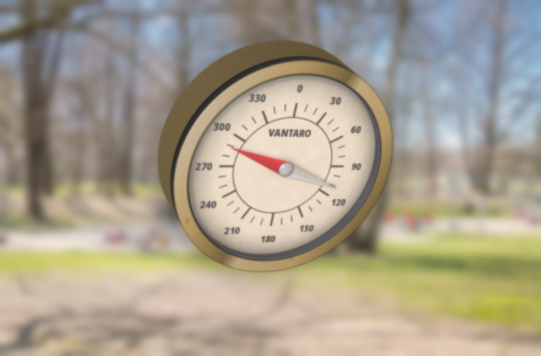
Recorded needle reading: 290
